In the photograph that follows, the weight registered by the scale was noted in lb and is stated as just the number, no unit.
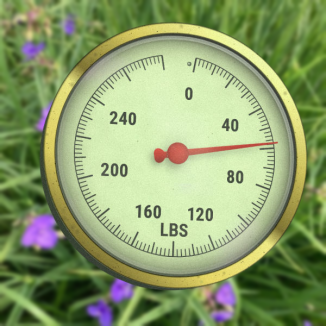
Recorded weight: 58
